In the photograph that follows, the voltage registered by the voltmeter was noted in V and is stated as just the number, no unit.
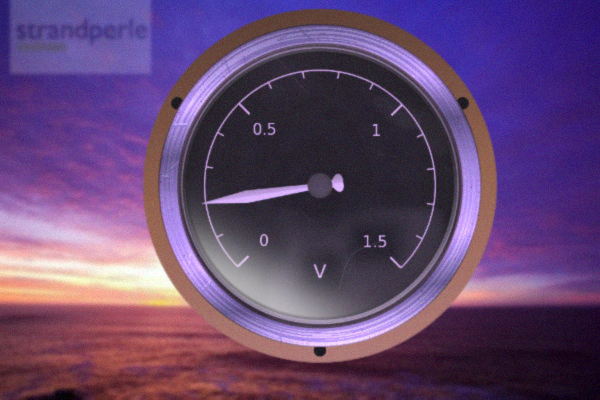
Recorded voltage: 0.2
